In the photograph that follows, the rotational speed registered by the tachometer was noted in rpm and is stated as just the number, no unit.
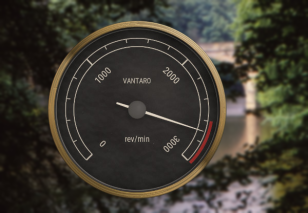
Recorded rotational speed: 2700
